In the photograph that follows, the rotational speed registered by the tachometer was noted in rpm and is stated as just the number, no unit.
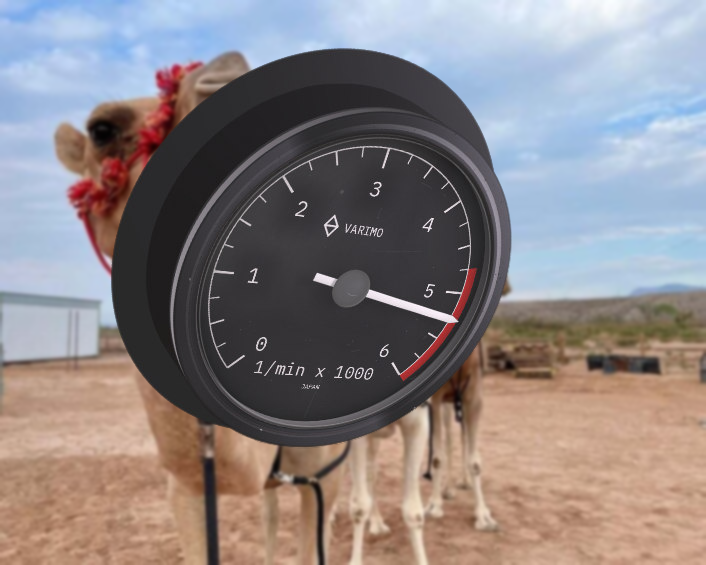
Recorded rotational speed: 5250
